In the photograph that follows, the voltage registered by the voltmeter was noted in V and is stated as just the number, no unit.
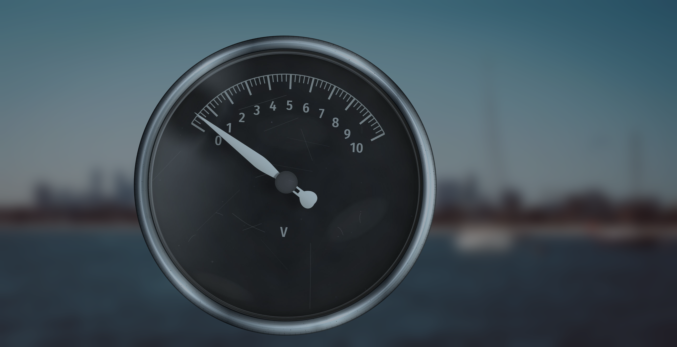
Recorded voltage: 0.4
